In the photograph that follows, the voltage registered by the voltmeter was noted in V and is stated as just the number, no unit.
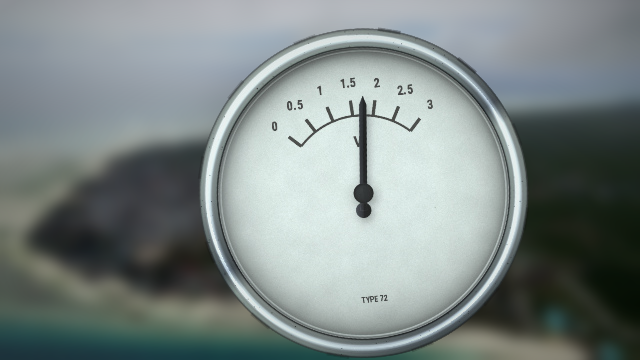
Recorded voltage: 1.75
